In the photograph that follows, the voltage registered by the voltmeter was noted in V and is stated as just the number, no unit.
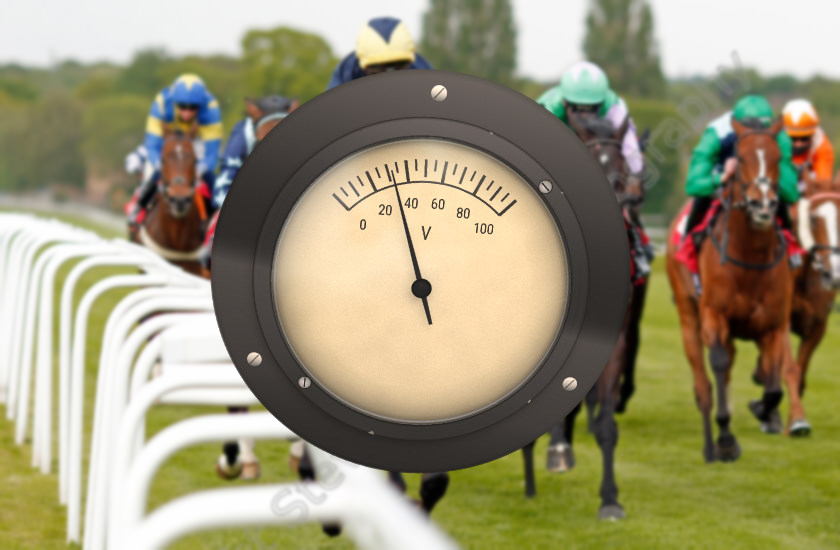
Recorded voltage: 32.5
